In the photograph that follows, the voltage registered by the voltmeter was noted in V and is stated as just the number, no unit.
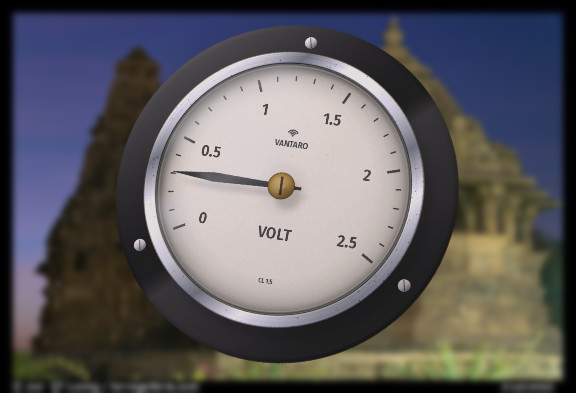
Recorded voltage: 0.3
